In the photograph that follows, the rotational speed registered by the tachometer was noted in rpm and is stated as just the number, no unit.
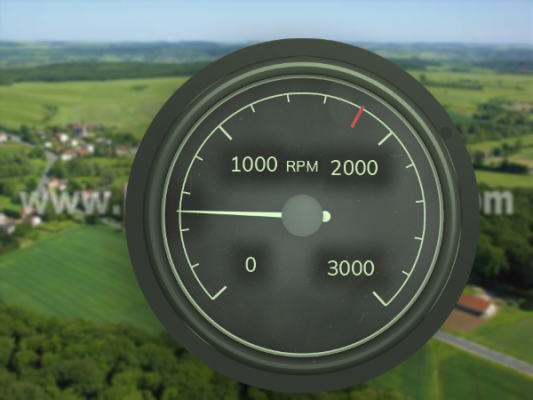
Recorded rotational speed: 500
